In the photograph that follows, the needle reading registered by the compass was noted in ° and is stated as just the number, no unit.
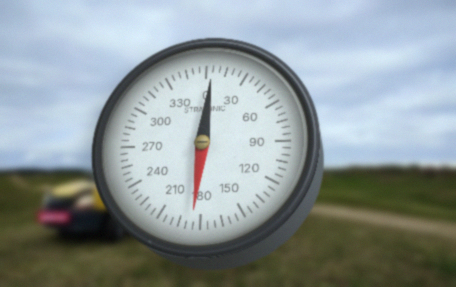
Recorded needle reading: 185
